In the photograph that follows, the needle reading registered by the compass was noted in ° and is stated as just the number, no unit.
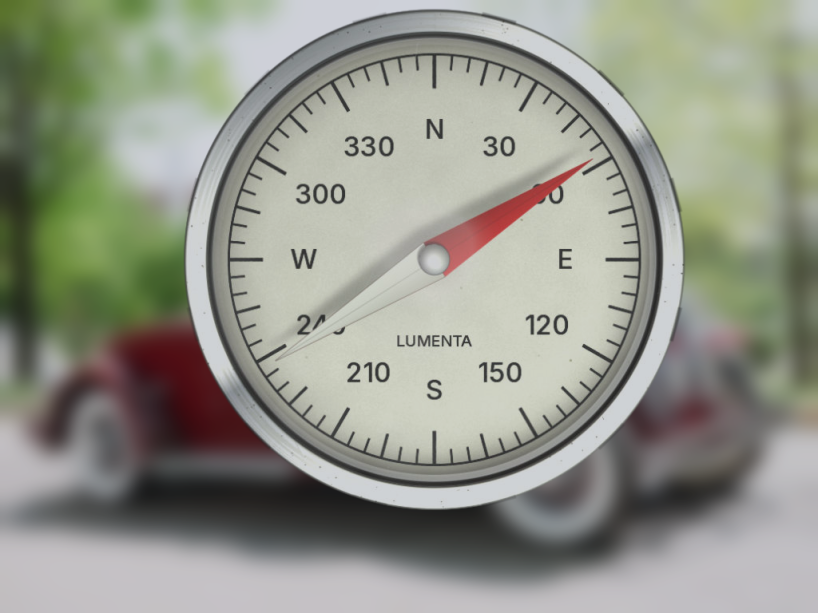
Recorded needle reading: 57.5
